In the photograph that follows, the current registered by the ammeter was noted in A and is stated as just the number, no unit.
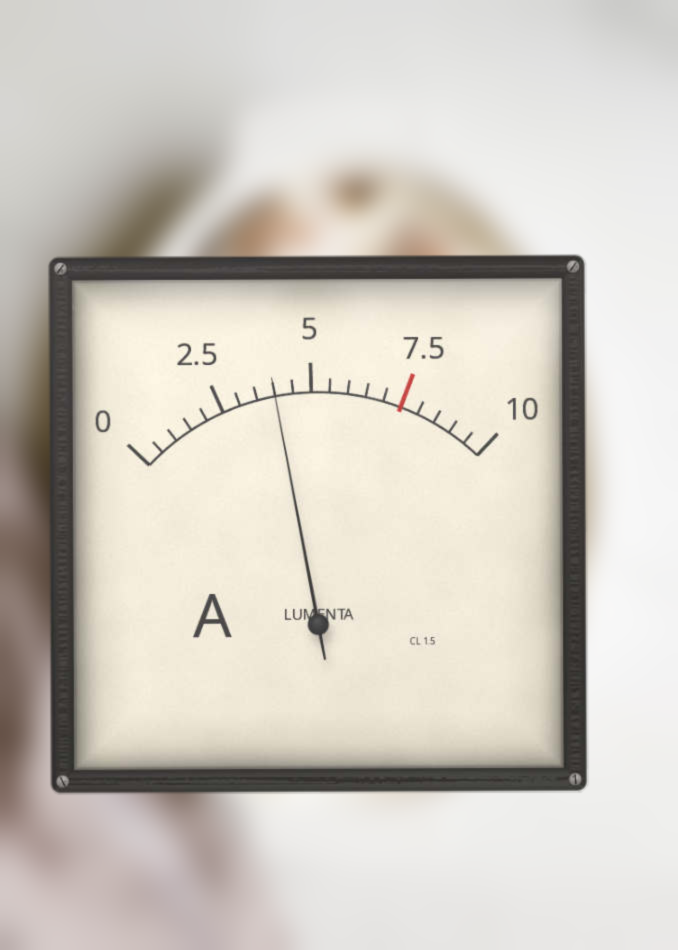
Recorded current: 4
